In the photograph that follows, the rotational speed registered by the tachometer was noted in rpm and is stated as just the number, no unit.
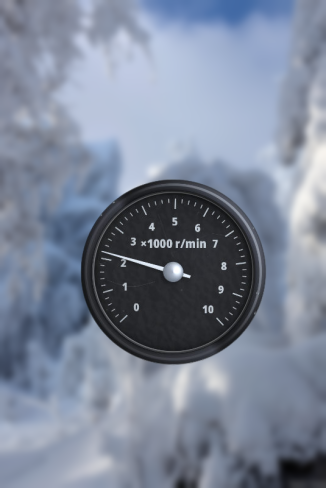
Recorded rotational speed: 2200
